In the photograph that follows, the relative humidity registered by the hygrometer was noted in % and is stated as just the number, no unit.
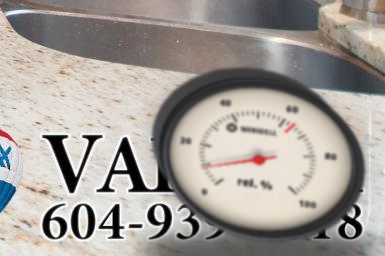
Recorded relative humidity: 10
